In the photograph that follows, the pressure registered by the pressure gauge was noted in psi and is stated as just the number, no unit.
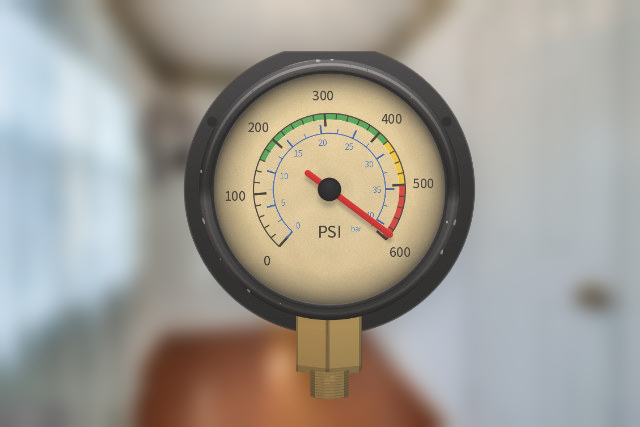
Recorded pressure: 590
